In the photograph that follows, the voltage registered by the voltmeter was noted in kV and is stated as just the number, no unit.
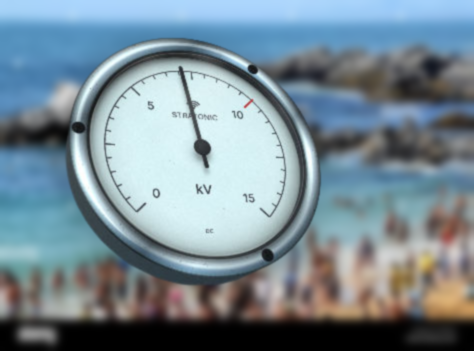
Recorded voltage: 7
